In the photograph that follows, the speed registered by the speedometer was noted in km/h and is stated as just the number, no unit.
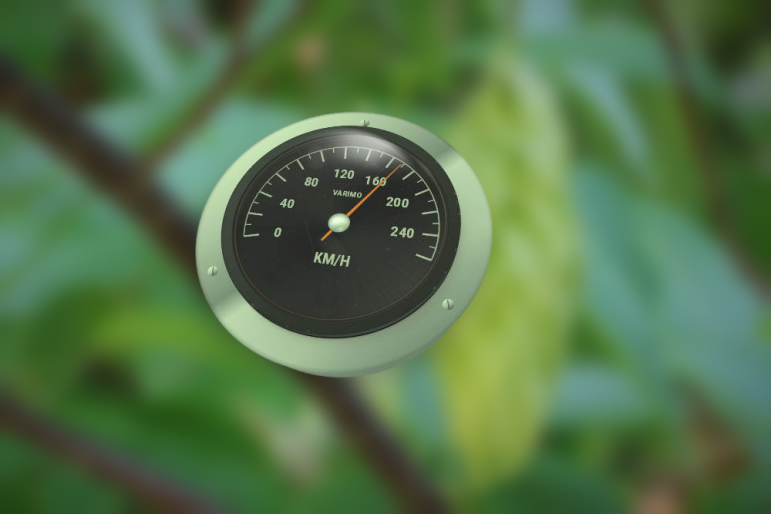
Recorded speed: 170
